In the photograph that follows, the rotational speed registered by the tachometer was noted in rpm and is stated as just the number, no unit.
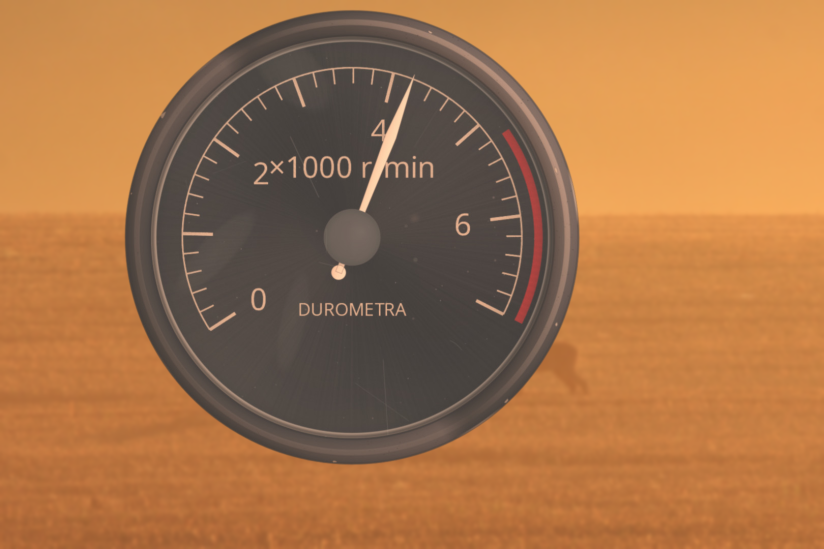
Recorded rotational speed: 4200
